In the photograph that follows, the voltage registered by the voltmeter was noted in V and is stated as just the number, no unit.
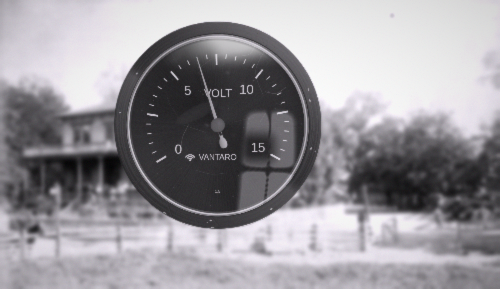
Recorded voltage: 6.5
